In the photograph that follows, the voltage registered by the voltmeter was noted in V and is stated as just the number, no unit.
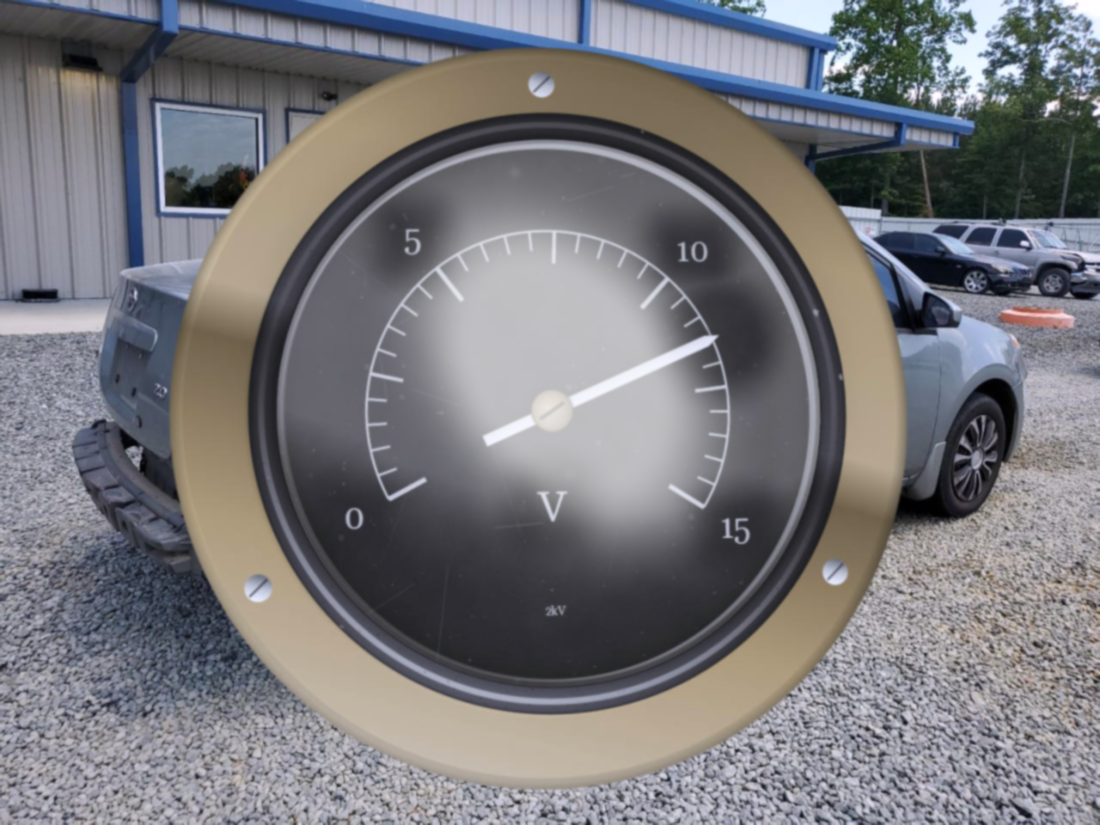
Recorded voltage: 11.5
